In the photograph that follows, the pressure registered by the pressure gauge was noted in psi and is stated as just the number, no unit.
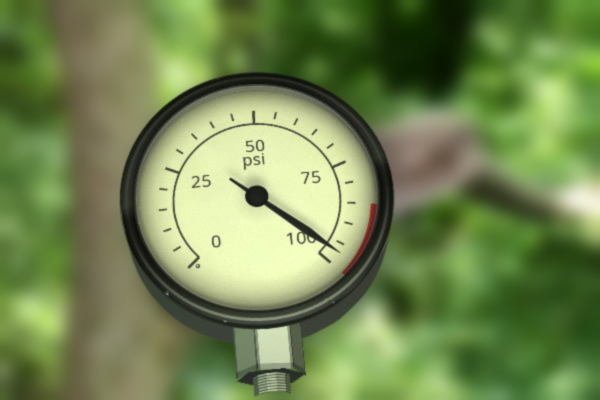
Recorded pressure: 97.5
